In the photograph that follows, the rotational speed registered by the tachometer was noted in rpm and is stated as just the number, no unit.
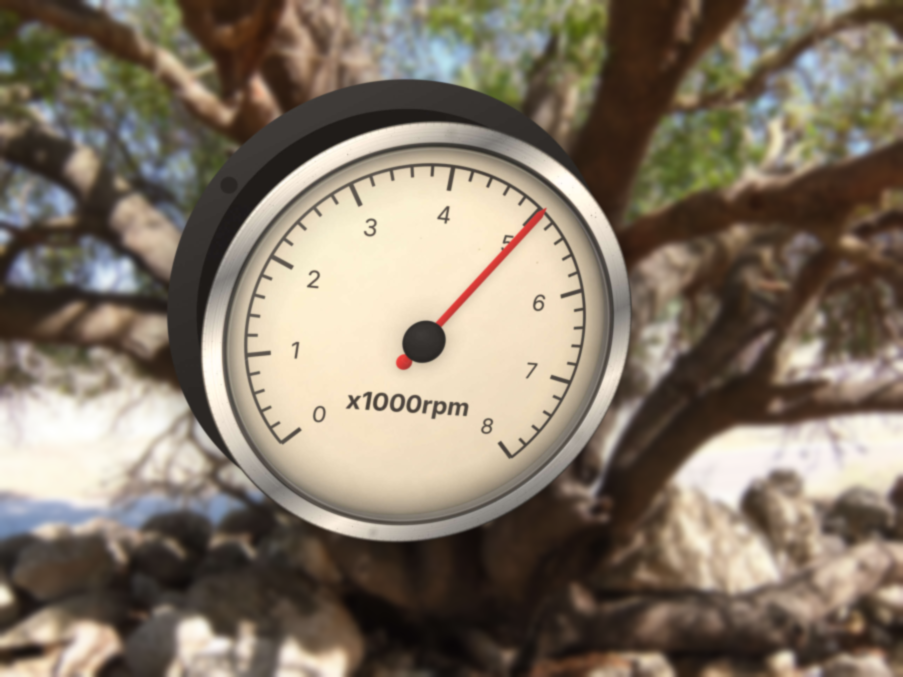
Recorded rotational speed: 5000
